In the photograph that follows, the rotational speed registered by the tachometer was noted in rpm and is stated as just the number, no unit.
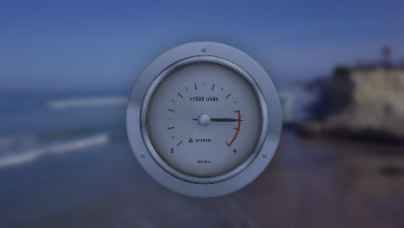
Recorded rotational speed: 7500
